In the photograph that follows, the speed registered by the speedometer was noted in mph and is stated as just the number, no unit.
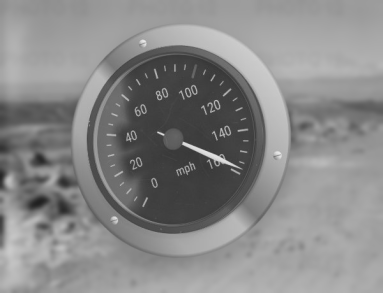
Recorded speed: 157.5
